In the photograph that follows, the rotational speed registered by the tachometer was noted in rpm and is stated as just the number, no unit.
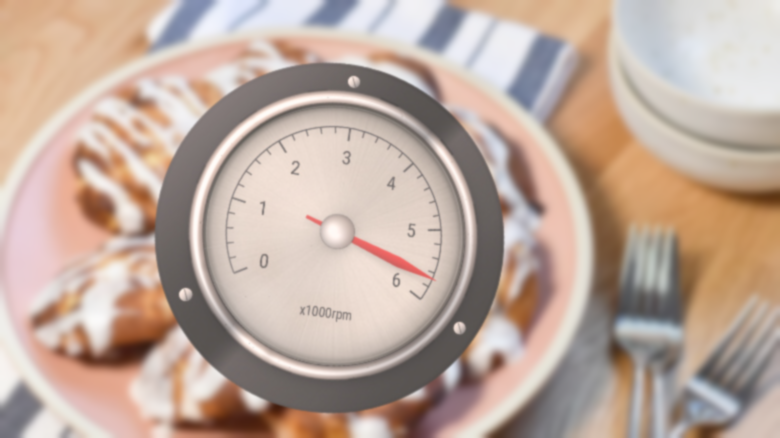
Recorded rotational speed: 5700
